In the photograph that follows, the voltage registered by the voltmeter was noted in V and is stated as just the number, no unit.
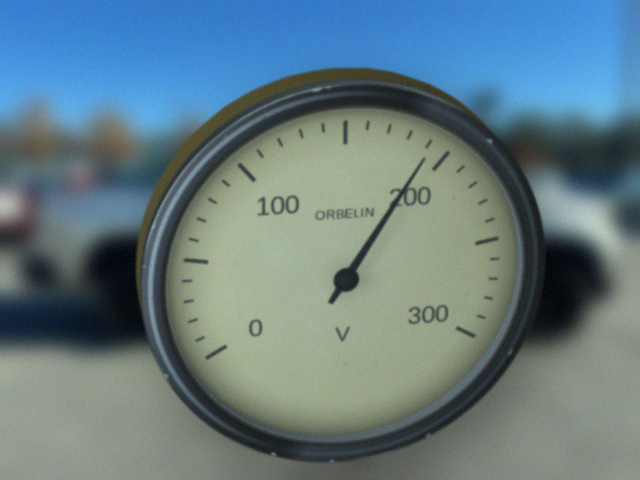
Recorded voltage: 190
